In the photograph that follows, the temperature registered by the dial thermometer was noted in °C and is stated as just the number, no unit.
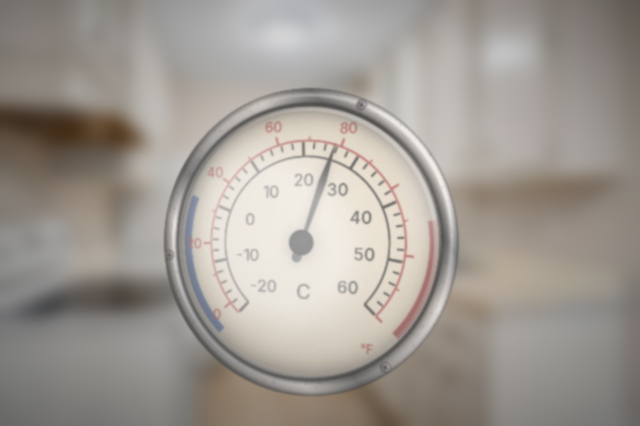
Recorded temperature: 26
